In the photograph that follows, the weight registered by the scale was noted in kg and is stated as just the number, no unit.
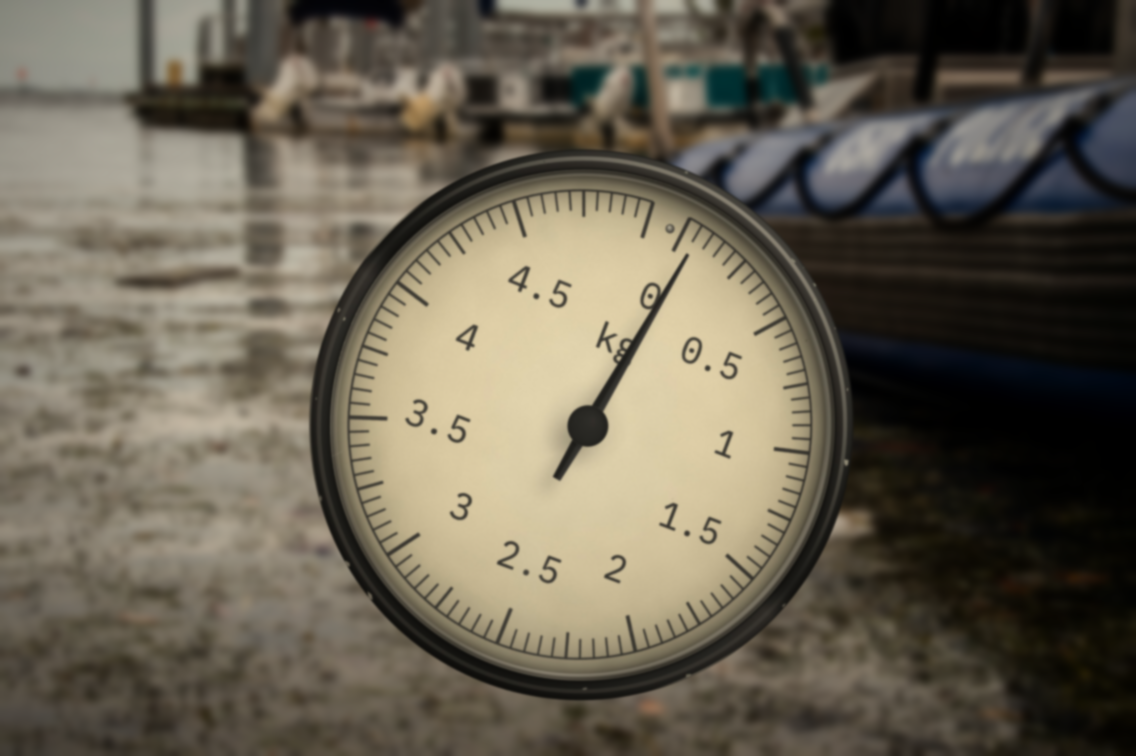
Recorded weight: 0.05
